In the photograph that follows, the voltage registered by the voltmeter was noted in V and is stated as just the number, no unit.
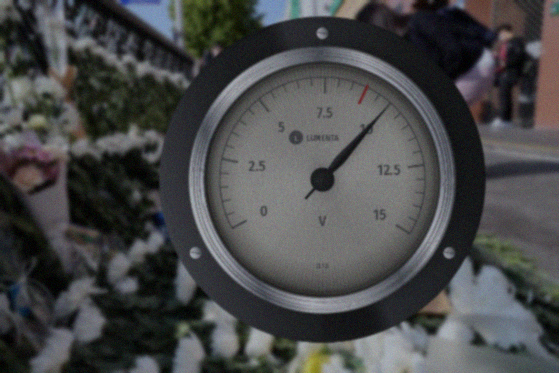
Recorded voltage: 10
